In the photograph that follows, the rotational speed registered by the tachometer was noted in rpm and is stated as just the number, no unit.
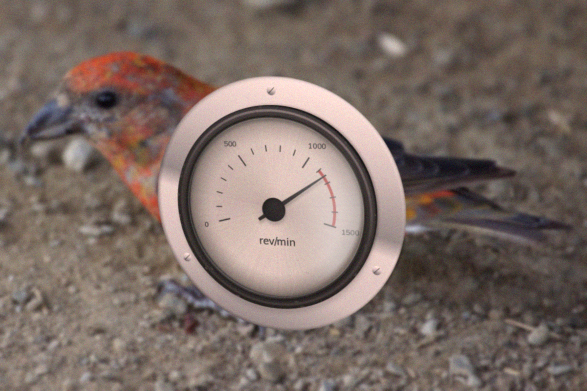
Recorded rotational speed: 1150
